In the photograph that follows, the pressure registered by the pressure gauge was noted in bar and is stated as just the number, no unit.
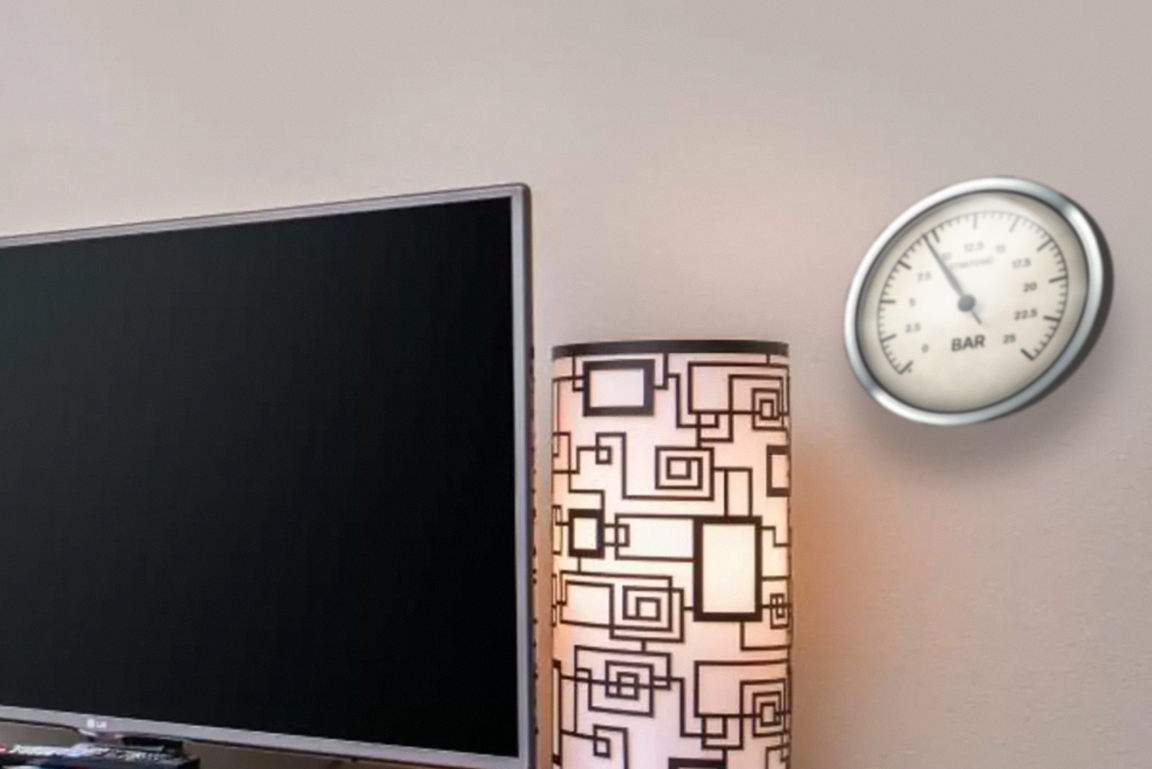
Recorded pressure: 9.5
